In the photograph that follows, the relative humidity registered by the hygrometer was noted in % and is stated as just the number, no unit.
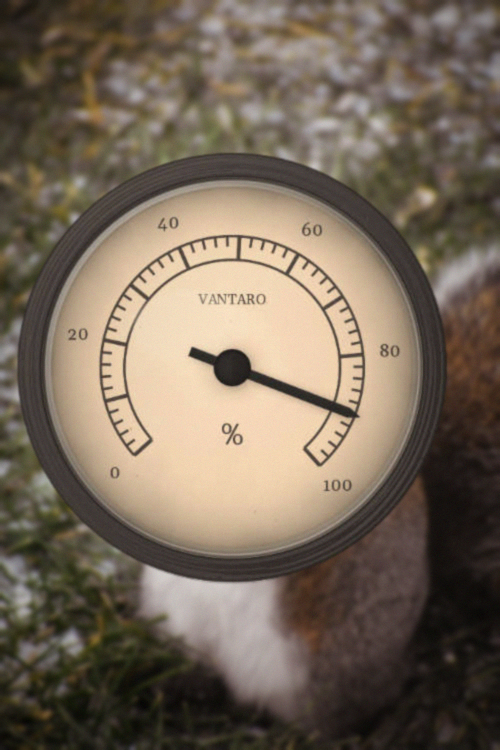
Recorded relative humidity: 90
